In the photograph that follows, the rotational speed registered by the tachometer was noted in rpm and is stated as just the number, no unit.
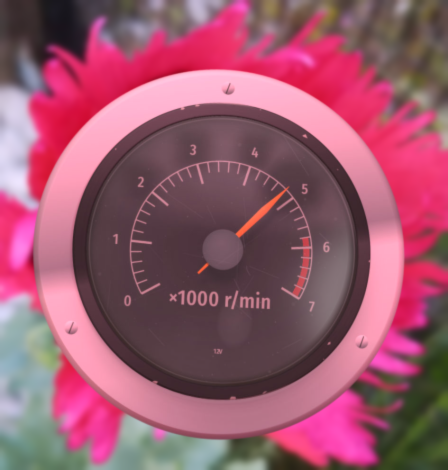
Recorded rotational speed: 4800
